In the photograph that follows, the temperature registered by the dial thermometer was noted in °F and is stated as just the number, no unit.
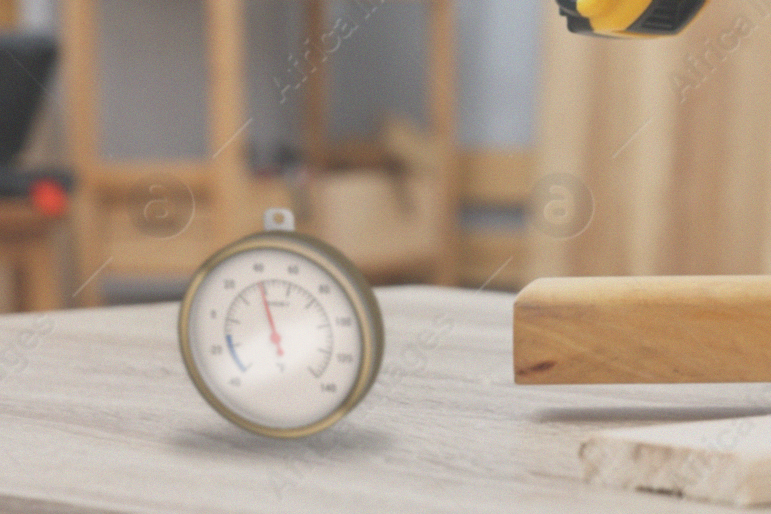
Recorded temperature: 40
